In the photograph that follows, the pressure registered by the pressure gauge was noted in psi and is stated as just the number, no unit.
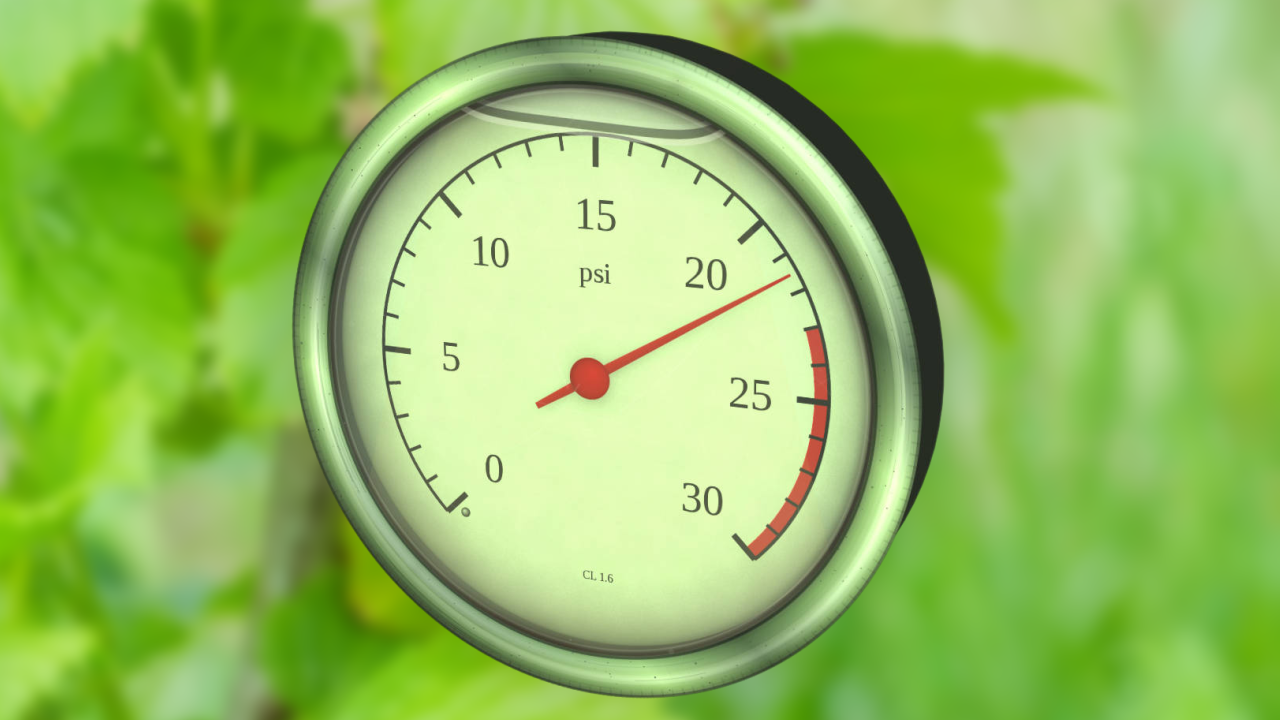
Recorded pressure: 21.5
